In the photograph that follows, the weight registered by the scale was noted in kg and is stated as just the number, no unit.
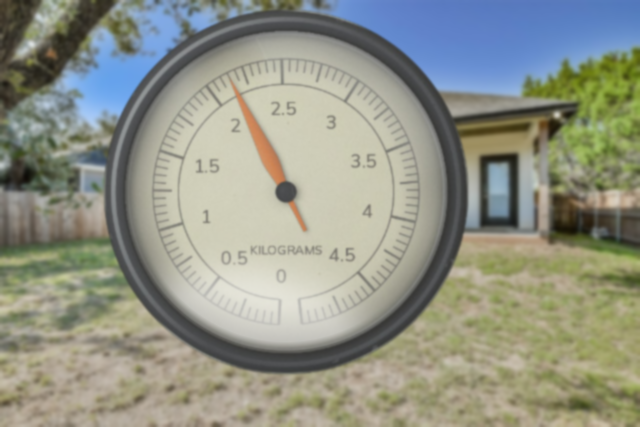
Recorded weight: 2.15
